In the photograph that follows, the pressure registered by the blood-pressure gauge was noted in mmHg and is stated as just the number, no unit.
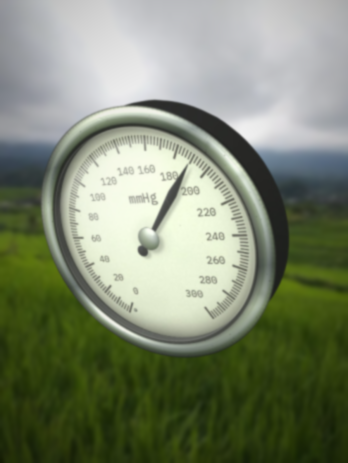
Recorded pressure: 190
